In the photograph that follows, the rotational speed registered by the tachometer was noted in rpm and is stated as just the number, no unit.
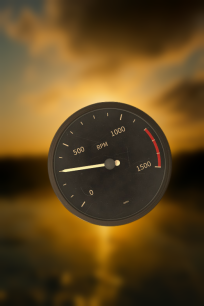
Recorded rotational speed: 300
